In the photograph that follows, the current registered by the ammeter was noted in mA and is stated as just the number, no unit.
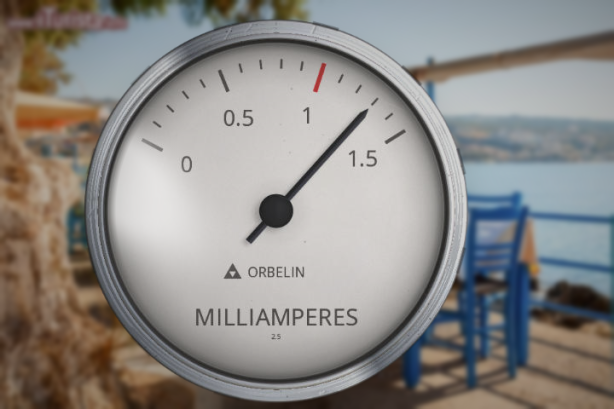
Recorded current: 1.3
